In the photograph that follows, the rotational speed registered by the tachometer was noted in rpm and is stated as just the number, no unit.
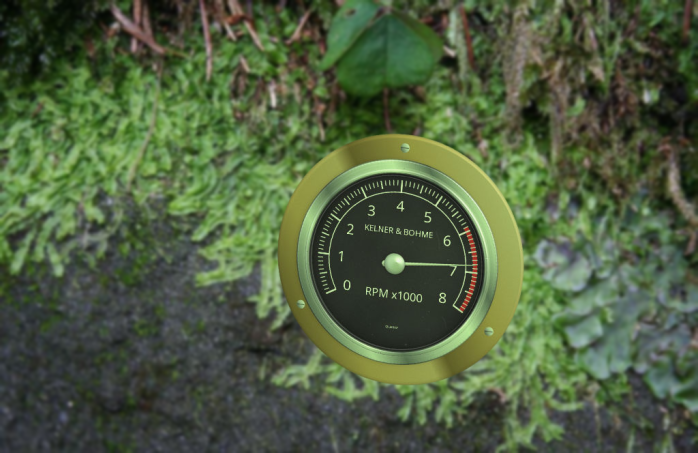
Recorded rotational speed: 6800
